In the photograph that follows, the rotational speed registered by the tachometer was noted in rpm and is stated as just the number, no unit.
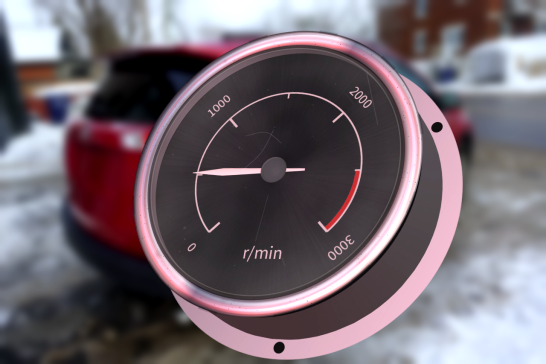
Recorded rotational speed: 500
